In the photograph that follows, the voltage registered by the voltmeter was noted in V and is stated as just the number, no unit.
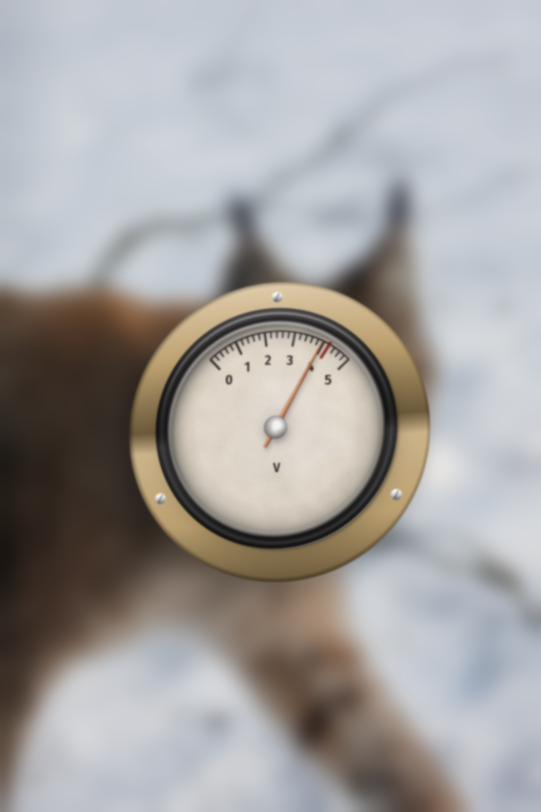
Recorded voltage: 4
